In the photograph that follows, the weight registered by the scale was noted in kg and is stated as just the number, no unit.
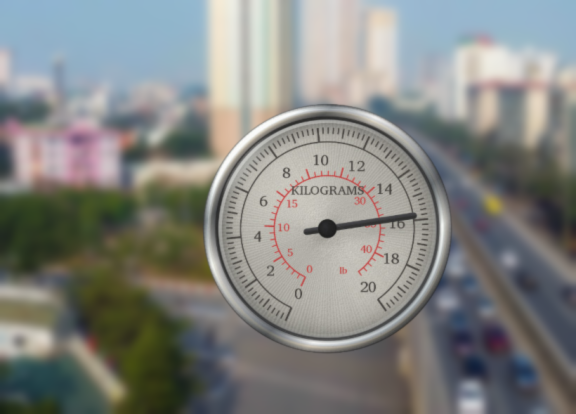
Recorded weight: 15.8
